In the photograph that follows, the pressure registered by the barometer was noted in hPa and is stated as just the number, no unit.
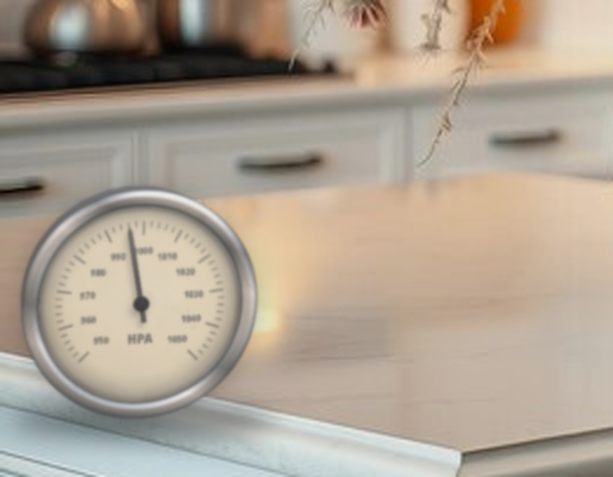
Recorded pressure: 996
